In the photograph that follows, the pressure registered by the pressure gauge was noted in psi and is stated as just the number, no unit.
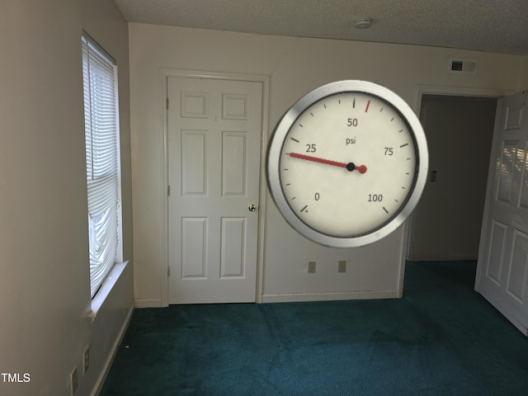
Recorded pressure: 20
